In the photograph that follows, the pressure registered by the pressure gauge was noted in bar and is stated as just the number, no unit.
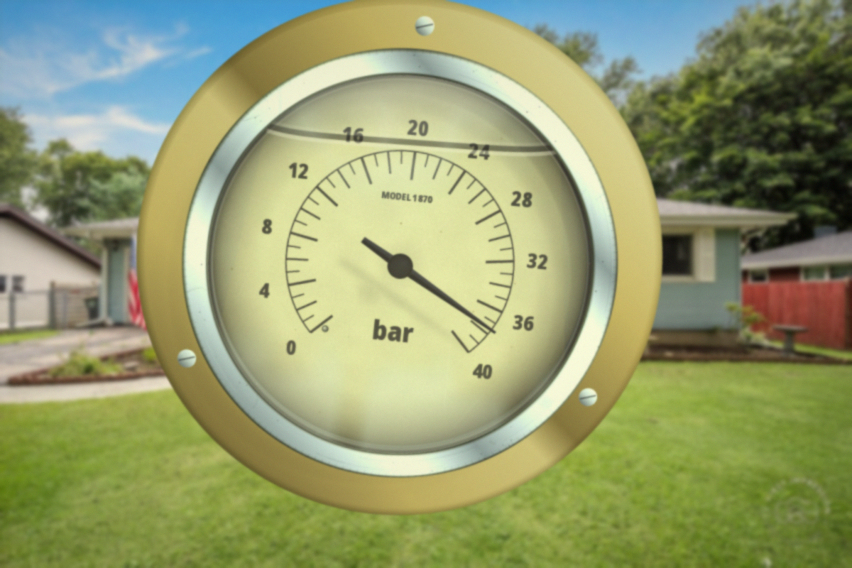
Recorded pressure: 37.5
